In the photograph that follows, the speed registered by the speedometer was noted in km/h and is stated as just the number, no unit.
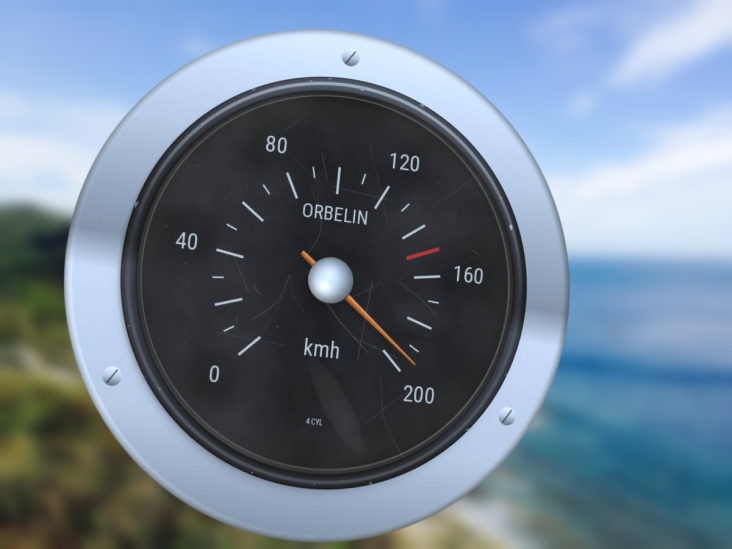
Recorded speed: 195
